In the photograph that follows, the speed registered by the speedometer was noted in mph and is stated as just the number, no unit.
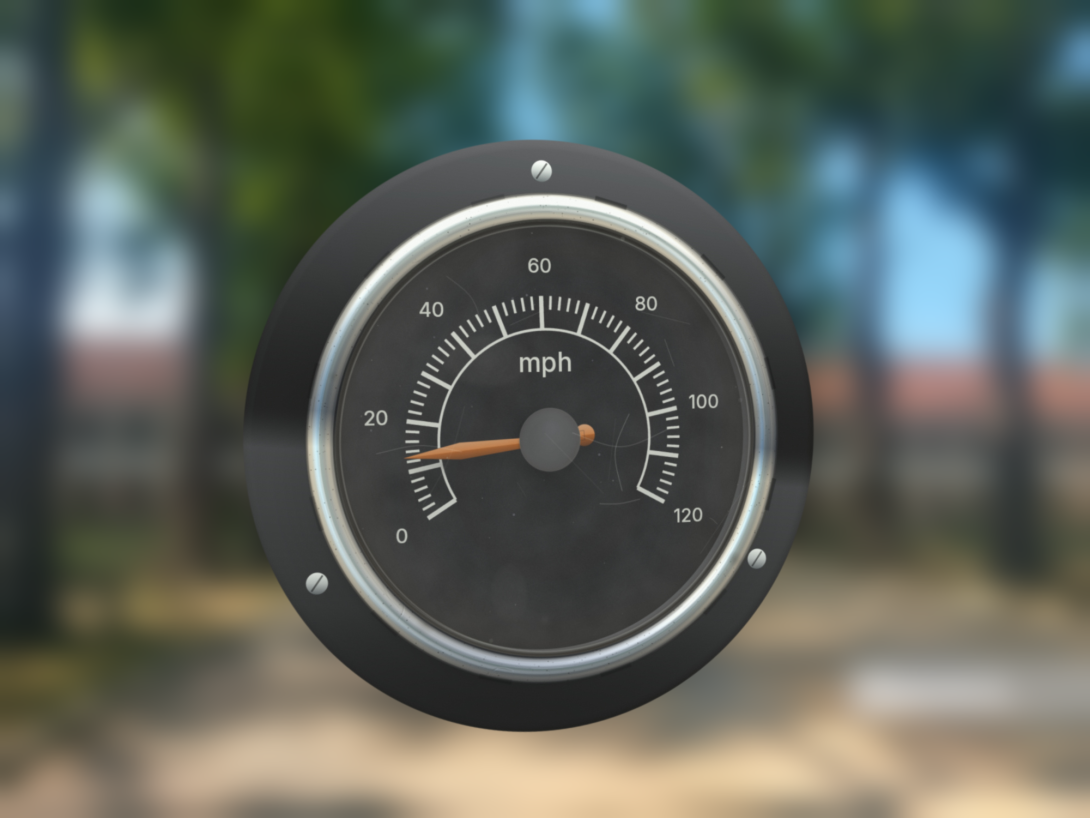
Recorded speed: 13
